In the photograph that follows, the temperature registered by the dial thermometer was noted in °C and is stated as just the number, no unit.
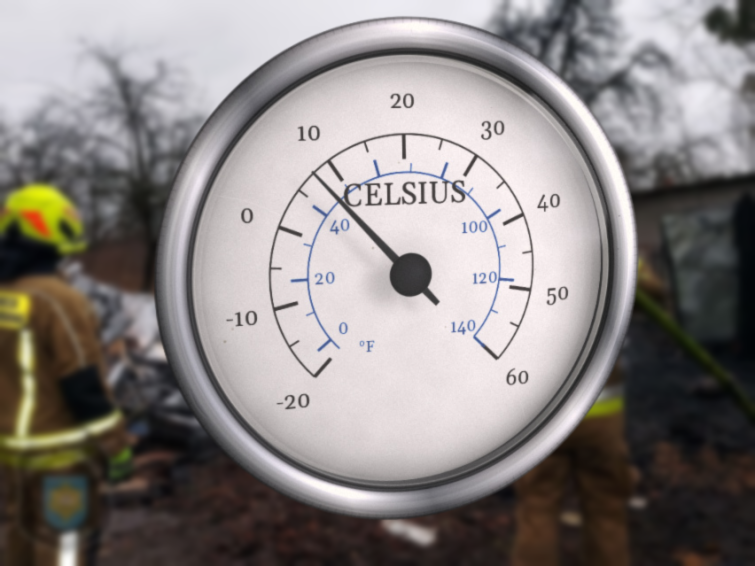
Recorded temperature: 7.5
